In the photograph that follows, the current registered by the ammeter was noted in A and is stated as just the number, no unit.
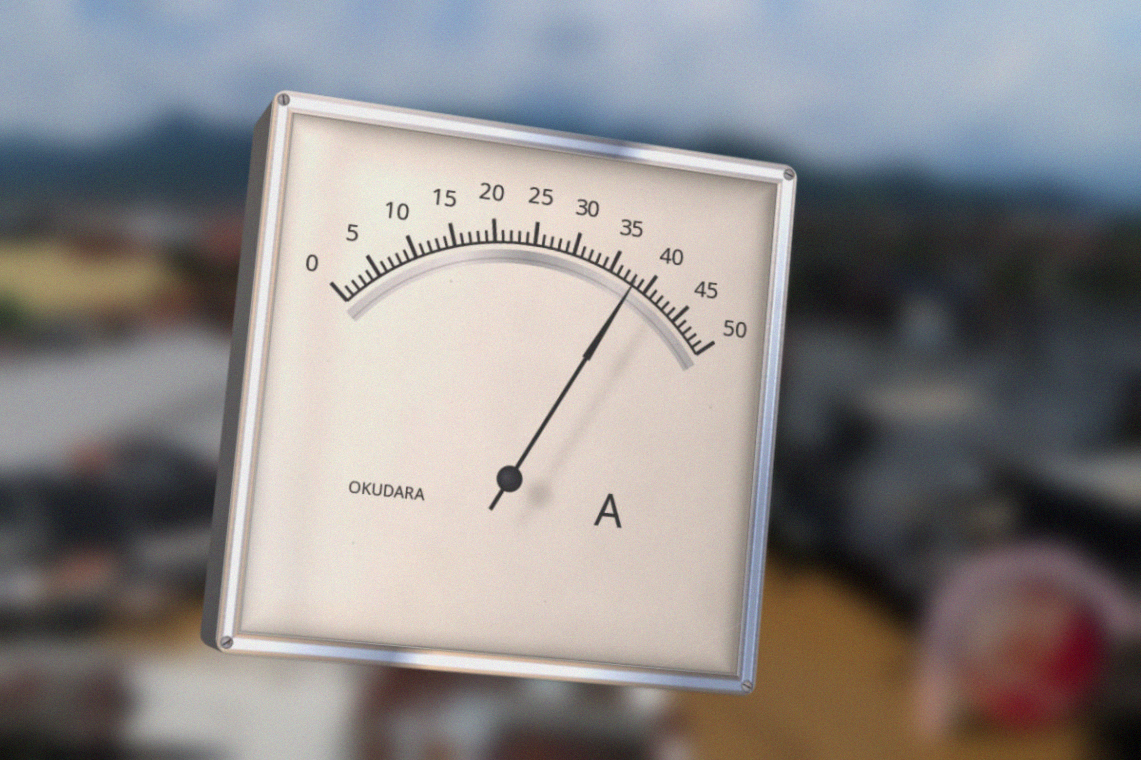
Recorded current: 38
